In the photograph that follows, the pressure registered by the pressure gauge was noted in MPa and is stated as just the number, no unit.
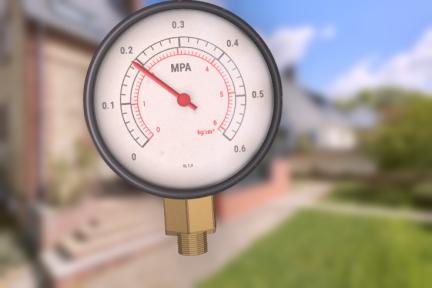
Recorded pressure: 0.19
